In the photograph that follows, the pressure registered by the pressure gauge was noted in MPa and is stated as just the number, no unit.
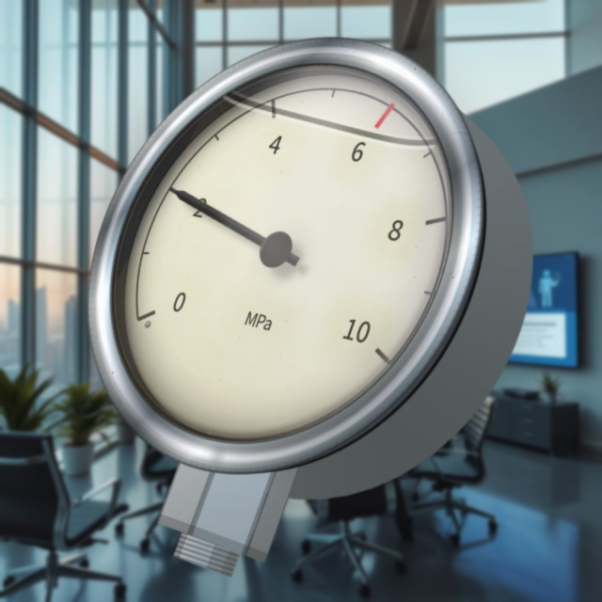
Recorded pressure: 2
